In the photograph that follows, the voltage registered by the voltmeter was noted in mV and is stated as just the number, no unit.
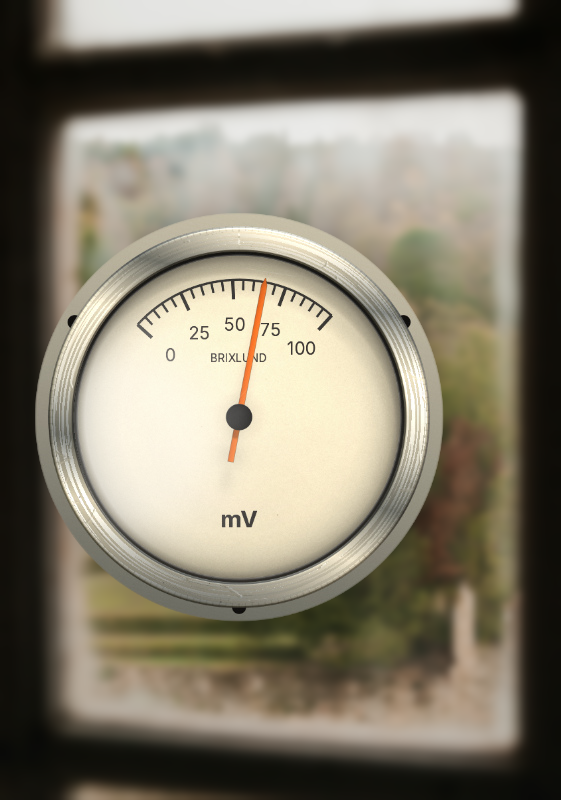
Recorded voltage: 65
